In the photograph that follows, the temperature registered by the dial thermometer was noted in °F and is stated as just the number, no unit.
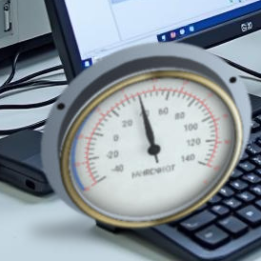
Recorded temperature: 40
